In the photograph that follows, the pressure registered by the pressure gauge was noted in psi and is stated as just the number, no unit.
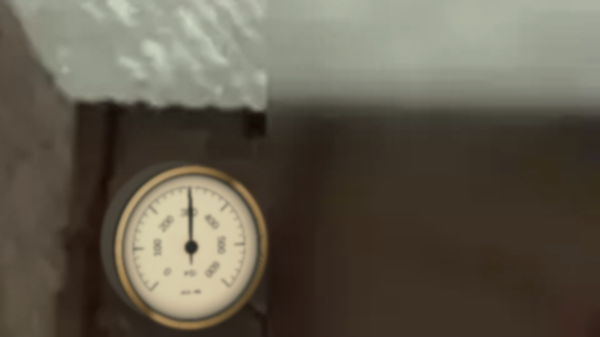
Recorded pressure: 300
